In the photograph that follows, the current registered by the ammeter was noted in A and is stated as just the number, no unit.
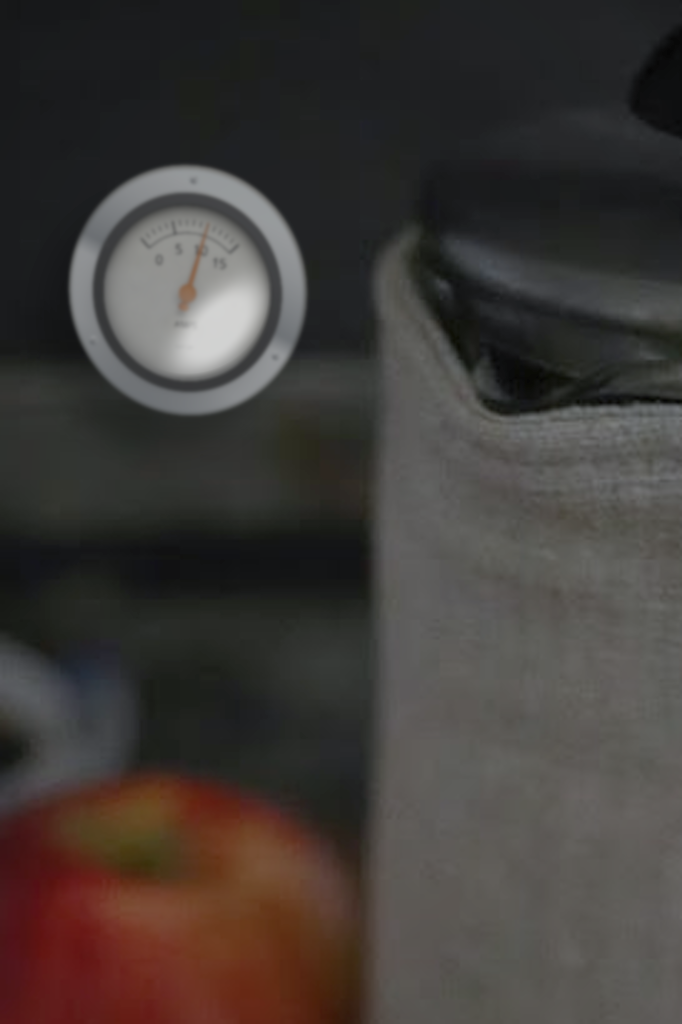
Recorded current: 10
